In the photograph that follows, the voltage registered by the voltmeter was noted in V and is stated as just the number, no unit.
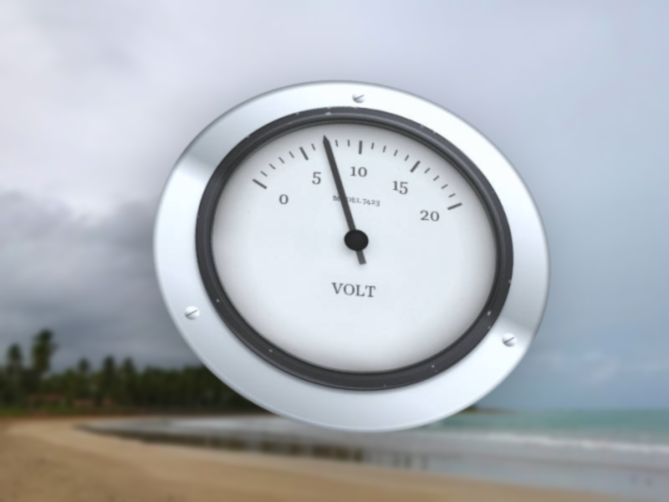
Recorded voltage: 7
